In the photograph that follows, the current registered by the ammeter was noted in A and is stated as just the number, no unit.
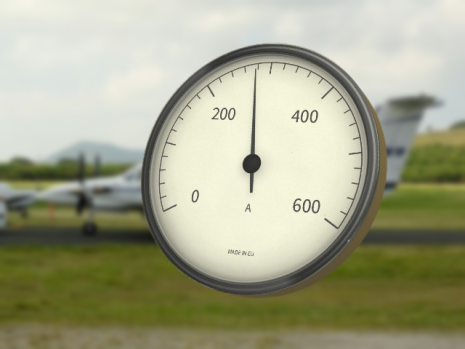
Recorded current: 280
